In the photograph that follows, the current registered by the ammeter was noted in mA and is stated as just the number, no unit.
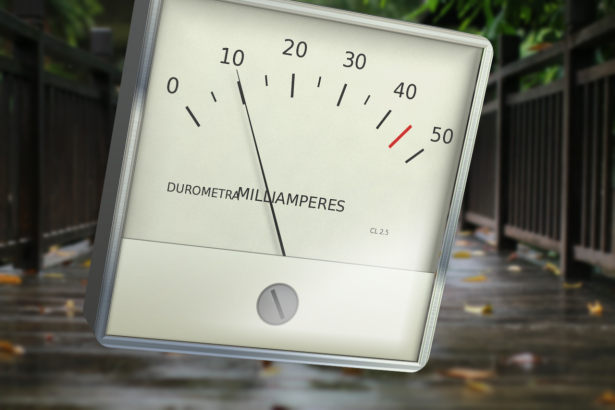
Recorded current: 10
